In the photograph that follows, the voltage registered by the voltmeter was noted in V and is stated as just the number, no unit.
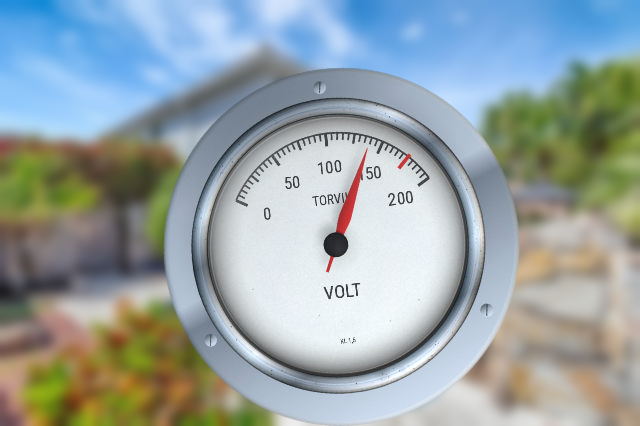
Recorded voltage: 140
